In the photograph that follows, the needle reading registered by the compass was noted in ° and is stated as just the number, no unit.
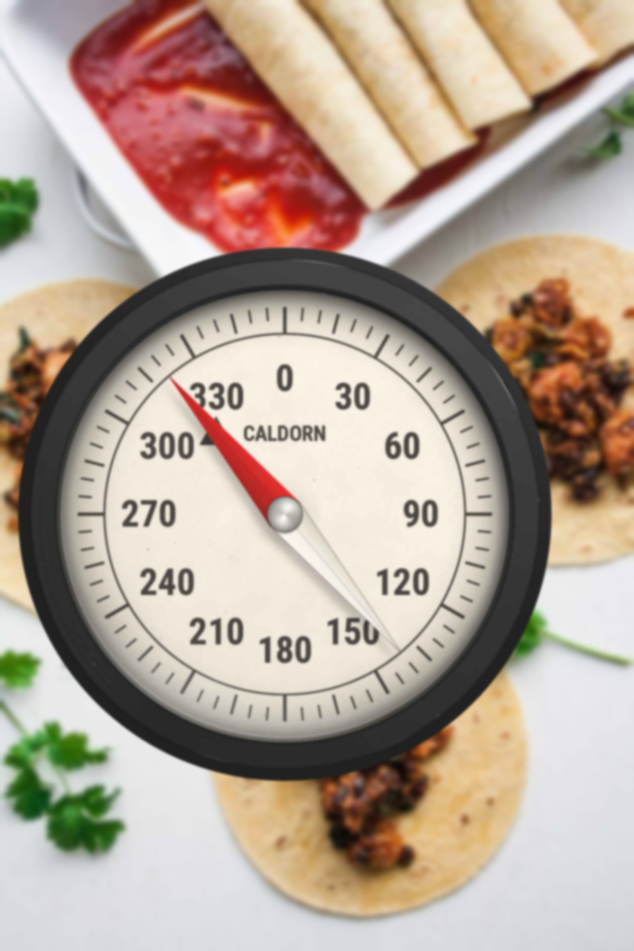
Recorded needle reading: 320
